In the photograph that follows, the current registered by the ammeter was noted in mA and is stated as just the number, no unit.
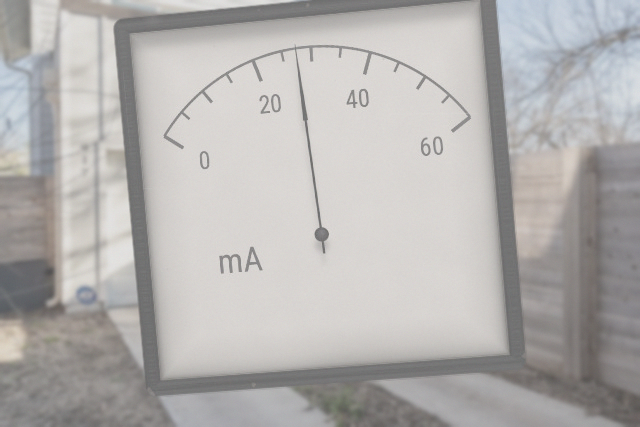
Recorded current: 27.5
